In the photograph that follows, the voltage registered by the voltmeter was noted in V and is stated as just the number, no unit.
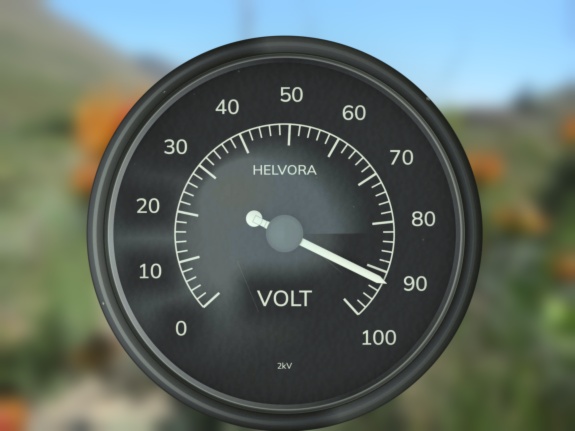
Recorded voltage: 92
